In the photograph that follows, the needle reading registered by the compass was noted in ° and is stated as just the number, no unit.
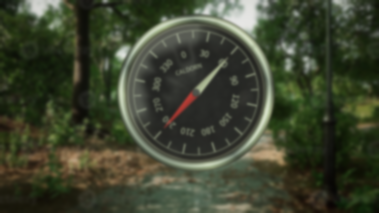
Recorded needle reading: 240
